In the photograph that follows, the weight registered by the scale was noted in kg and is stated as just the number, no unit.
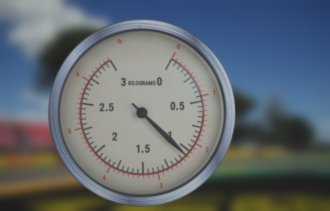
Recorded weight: 1.05
